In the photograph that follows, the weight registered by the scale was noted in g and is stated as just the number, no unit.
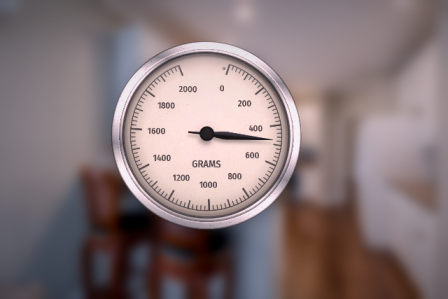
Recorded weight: 480
